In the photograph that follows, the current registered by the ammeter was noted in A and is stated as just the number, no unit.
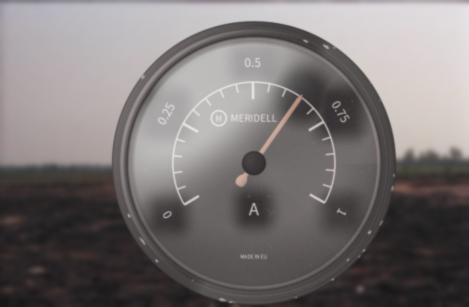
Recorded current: 0.65
